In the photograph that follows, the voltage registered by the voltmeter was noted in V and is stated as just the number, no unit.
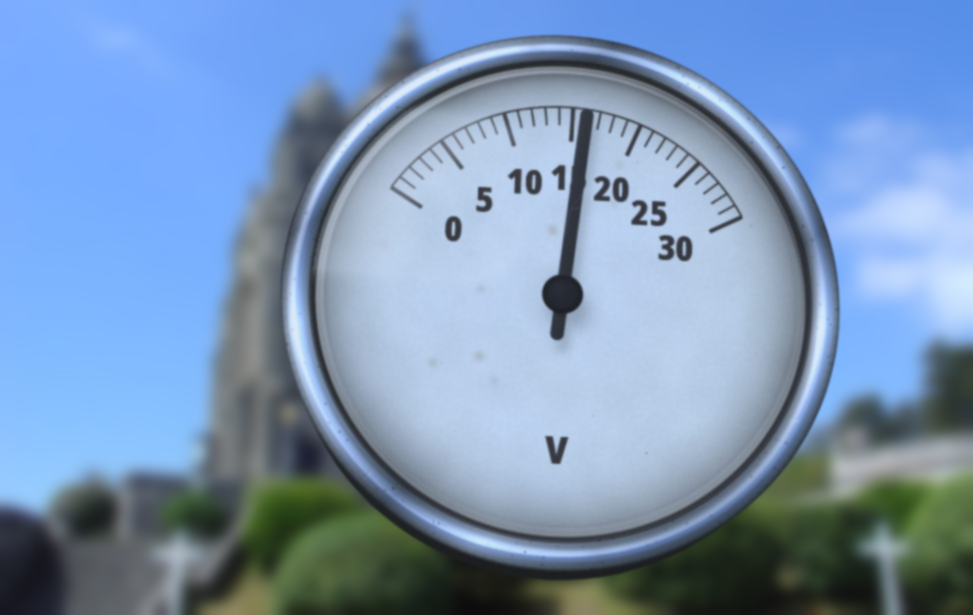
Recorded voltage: 16
